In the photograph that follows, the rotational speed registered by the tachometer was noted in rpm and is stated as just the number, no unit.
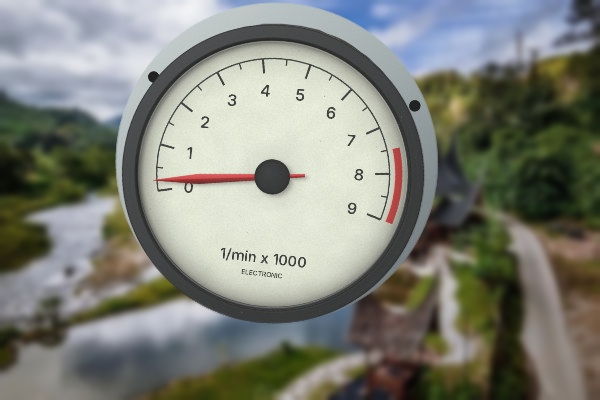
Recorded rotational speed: 250
